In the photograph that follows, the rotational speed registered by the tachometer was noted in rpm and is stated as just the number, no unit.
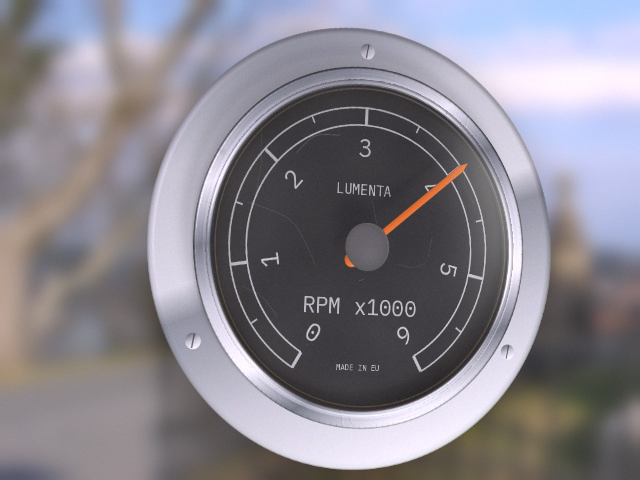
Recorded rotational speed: 4000
